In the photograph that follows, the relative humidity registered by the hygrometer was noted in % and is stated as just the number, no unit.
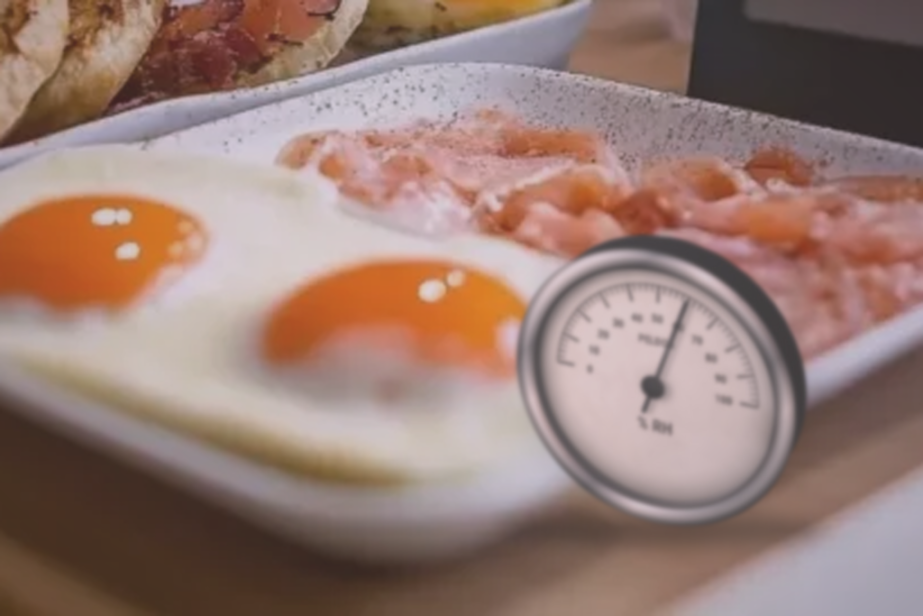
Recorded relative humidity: 60
